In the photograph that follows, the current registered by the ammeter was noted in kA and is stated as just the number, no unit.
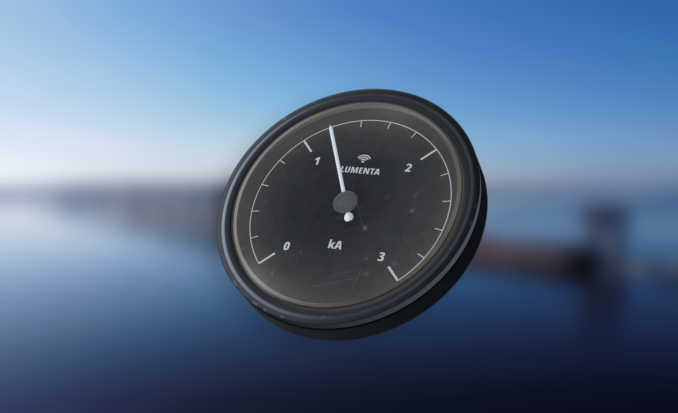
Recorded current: 1.2
